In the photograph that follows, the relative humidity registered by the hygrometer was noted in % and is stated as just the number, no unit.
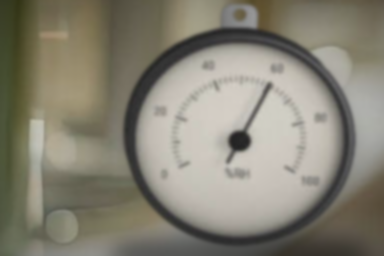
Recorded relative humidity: 60
